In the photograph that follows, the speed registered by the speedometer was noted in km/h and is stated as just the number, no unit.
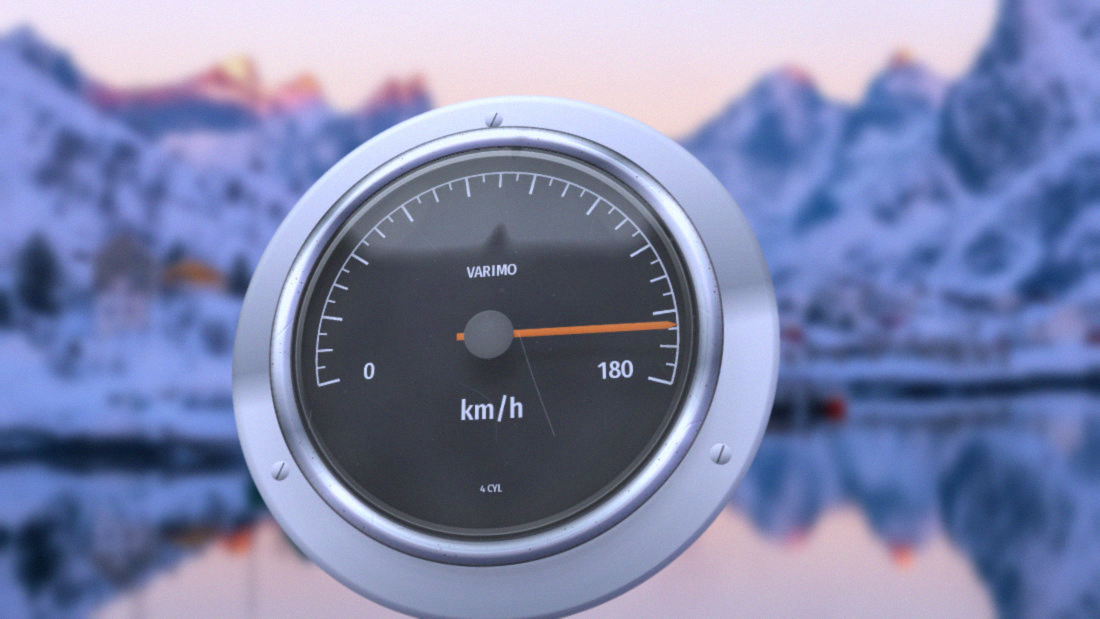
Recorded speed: 165
